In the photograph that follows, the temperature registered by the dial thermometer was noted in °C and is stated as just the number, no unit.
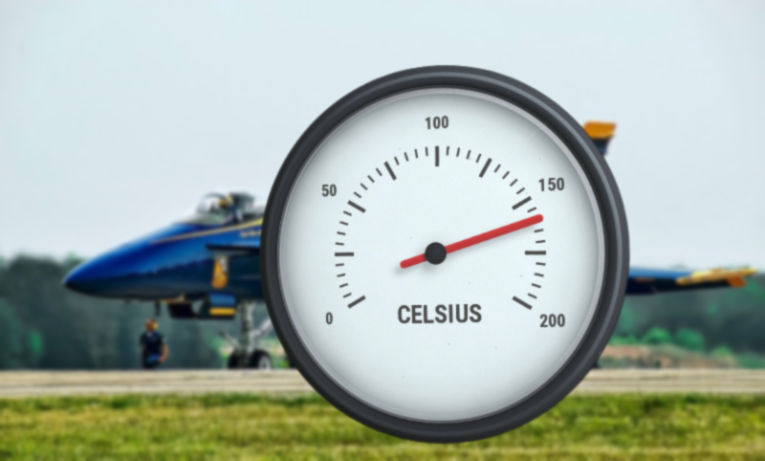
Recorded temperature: 160
